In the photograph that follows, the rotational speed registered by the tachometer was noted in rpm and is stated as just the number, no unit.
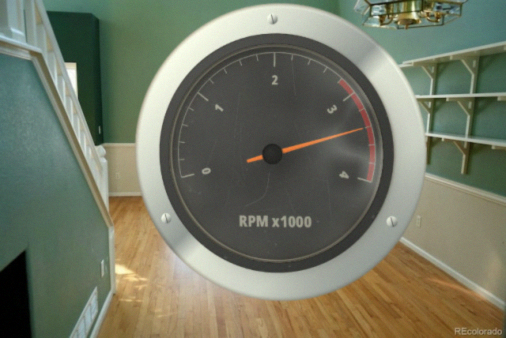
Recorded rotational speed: 3400
